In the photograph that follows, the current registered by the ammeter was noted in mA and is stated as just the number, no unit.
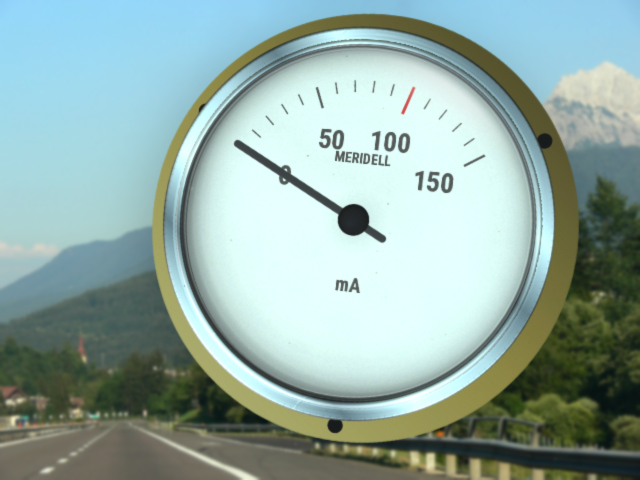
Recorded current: 0
